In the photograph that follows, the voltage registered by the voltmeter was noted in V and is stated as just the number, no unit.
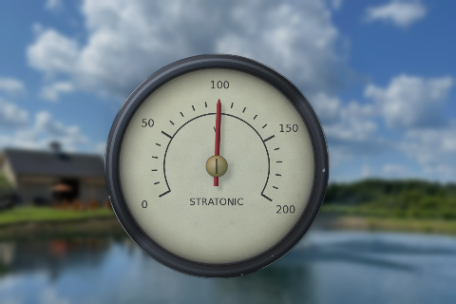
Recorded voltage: 100
